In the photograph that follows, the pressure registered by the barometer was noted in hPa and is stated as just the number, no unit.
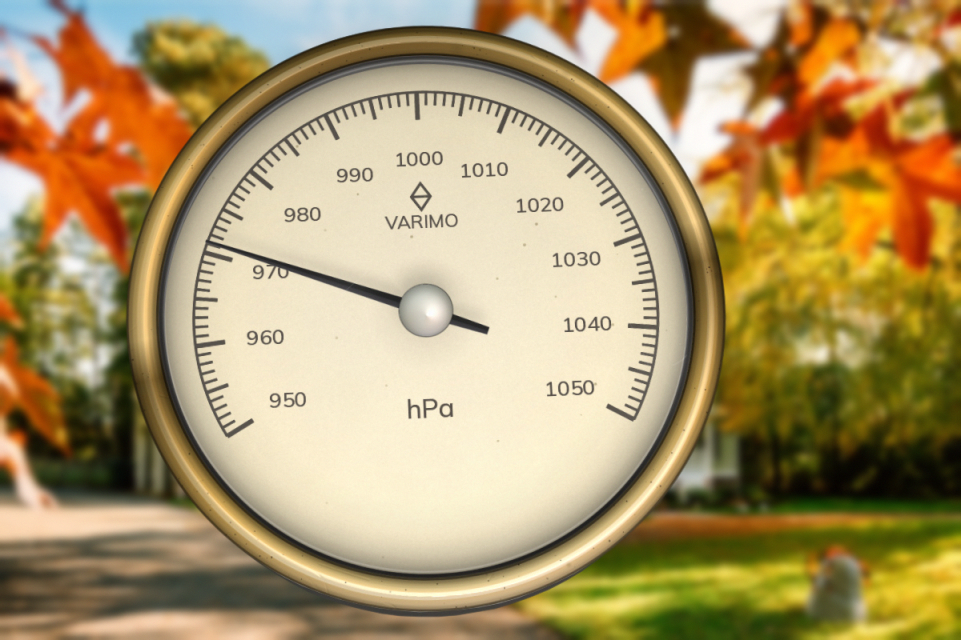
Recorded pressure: 971
